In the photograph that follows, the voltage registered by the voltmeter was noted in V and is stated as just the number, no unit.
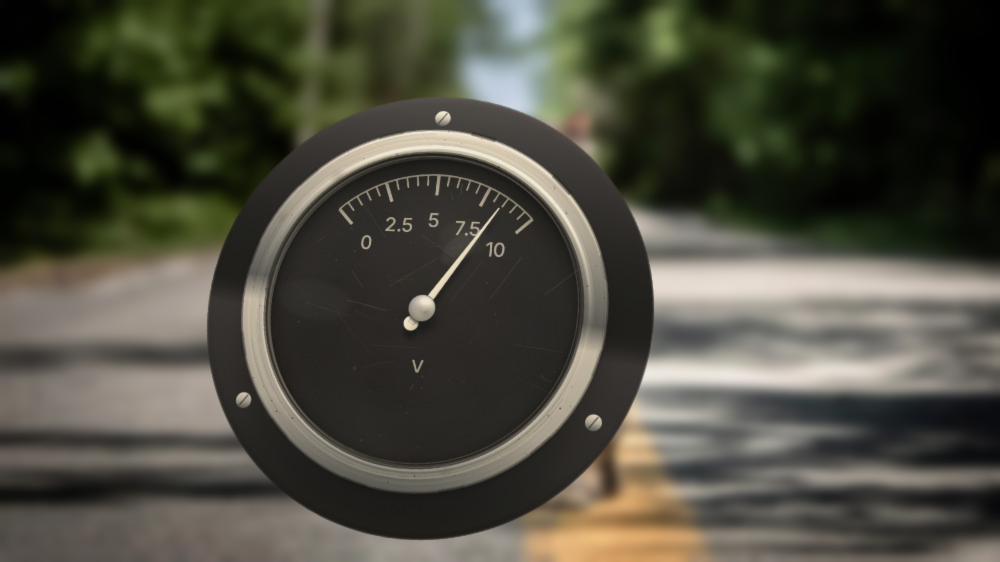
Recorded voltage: 8.5
